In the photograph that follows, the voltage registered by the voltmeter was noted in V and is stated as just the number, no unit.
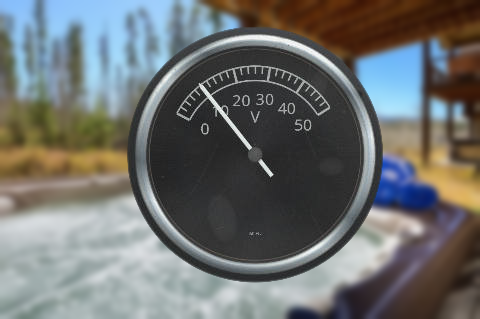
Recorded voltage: 10
